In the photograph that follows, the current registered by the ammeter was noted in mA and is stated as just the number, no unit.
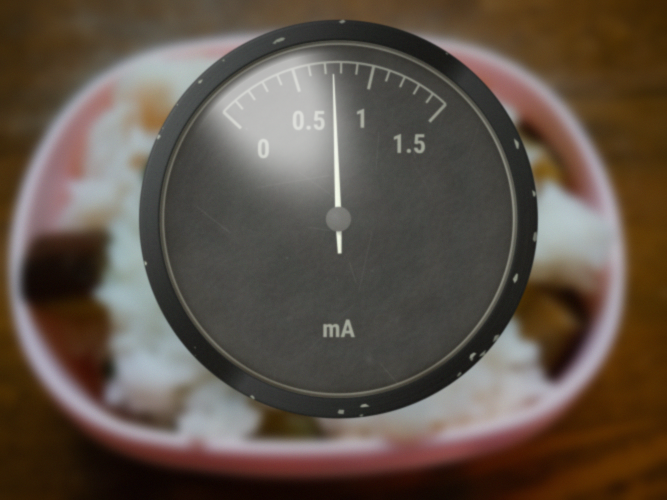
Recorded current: 0.75
